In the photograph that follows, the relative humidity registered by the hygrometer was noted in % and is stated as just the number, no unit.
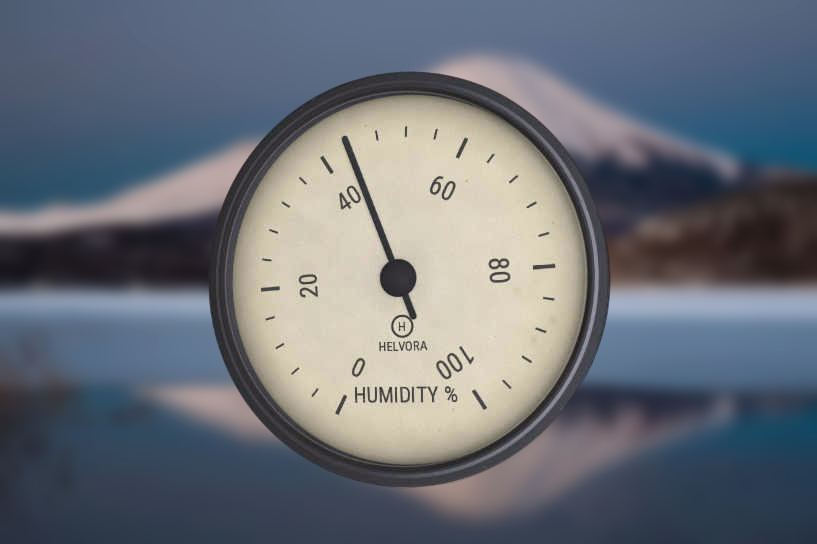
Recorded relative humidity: 44
